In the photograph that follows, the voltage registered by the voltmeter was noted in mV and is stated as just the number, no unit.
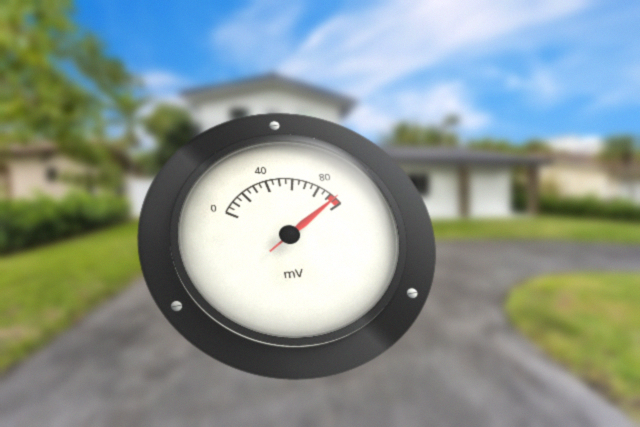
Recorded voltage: 95
